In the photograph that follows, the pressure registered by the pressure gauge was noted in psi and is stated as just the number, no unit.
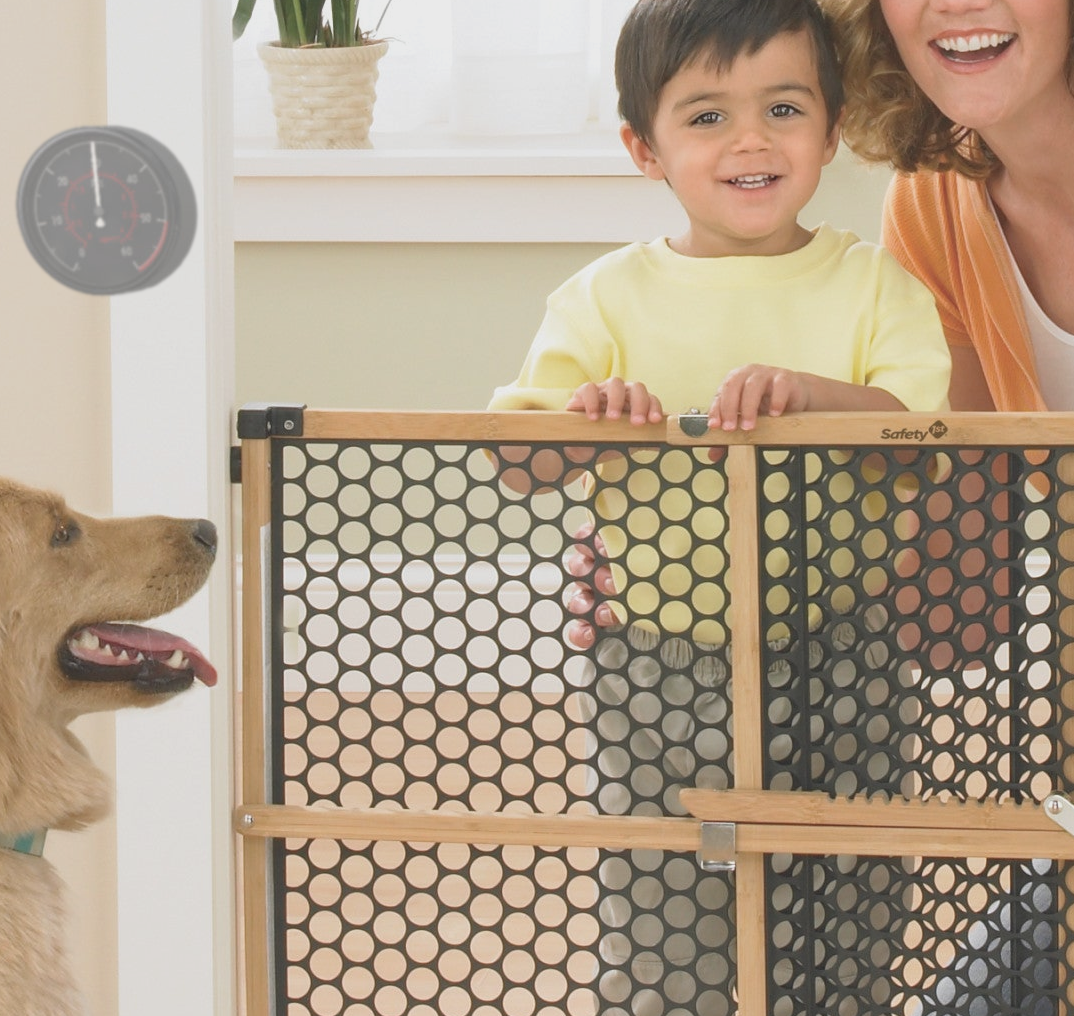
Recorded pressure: 30
